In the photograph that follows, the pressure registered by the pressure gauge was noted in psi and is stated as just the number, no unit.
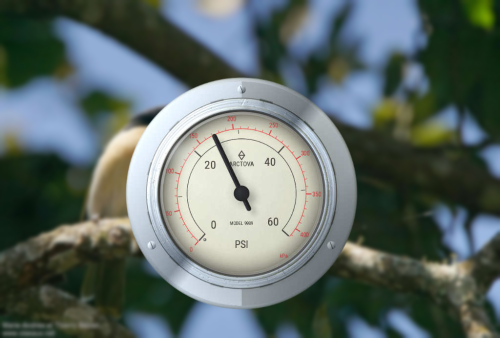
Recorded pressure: 25
